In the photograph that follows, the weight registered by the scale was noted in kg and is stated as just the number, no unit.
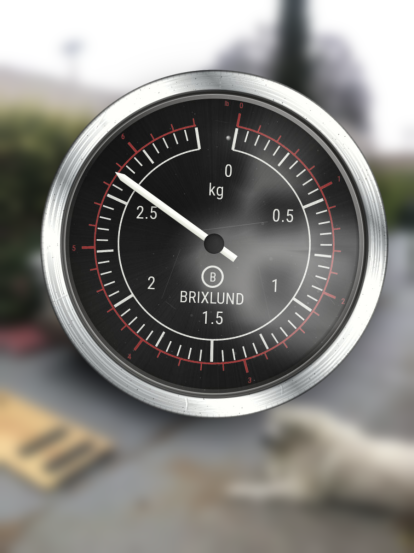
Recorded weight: 2.6
